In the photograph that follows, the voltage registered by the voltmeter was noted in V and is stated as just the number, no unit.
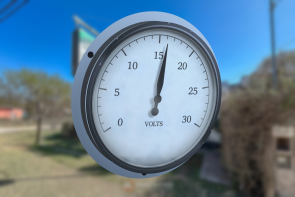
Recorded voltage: 16
